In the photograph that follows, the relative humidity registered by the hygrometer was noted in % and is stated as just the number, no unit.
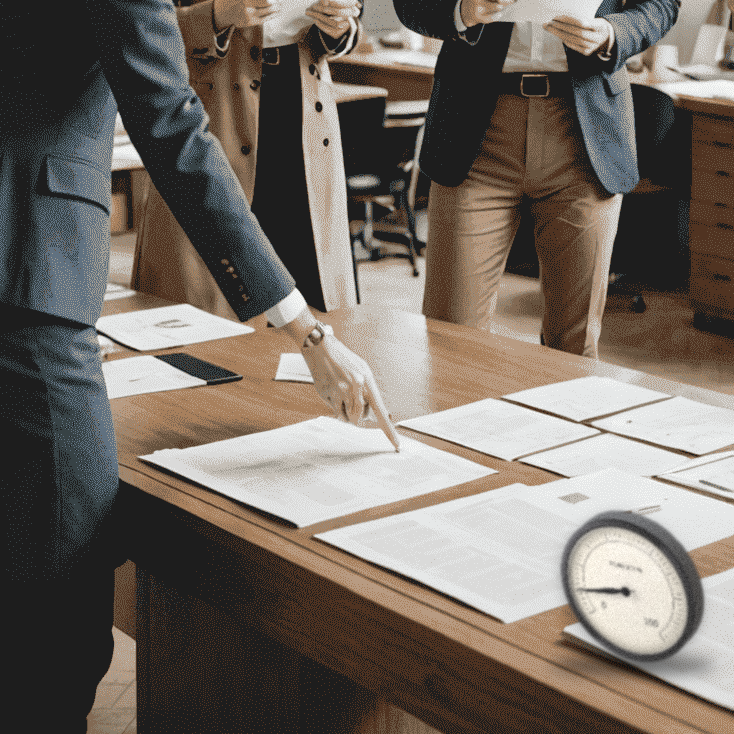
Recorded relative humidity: 10
